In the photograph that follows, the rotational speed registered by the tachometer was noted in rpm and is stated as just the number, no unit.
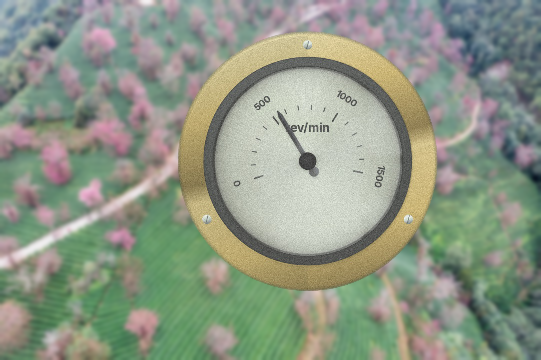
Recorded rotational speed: 550
